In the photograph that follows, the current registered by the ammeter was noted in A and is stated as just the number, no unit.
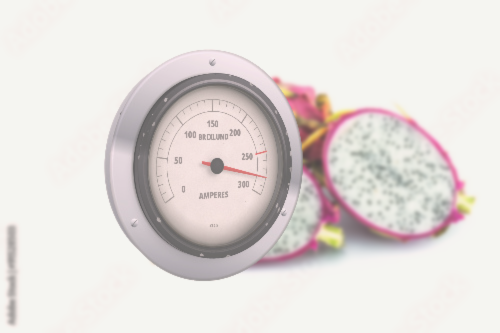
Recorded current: 280
